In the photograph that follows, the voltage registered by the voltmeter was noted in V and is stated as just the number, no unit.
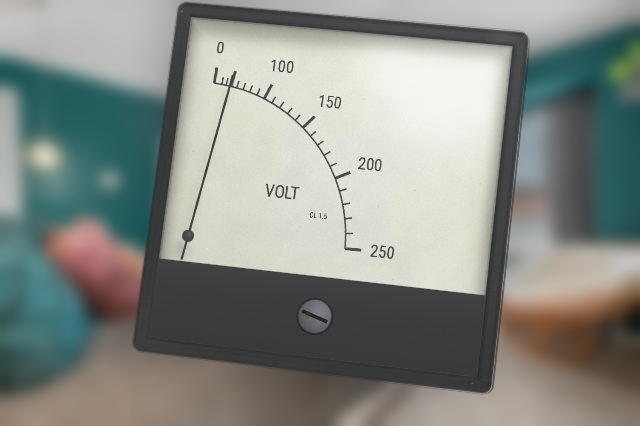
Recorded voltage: 50
